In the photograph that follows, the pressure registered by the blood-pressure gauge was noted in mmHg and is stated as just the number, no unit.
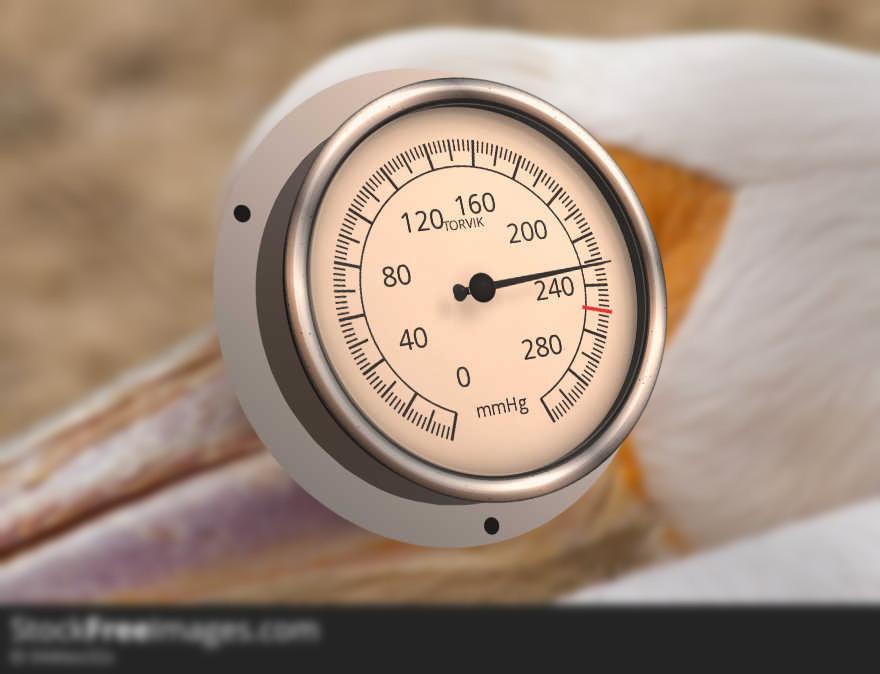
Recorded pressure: 232
